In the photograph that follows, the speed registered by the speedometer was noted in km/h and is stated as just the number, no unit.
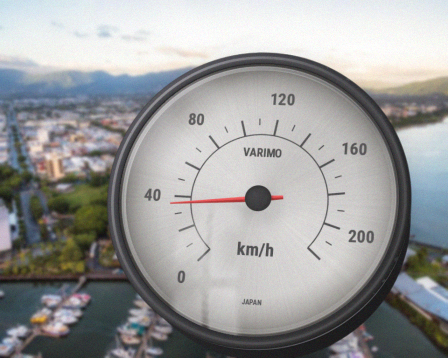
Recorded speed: 35
